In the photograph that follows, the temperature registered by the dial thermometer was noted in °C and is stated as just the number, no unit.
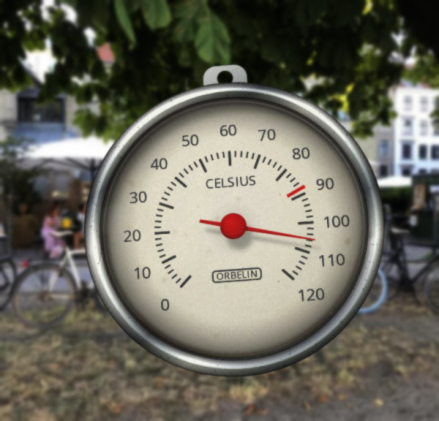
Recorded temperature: 106
